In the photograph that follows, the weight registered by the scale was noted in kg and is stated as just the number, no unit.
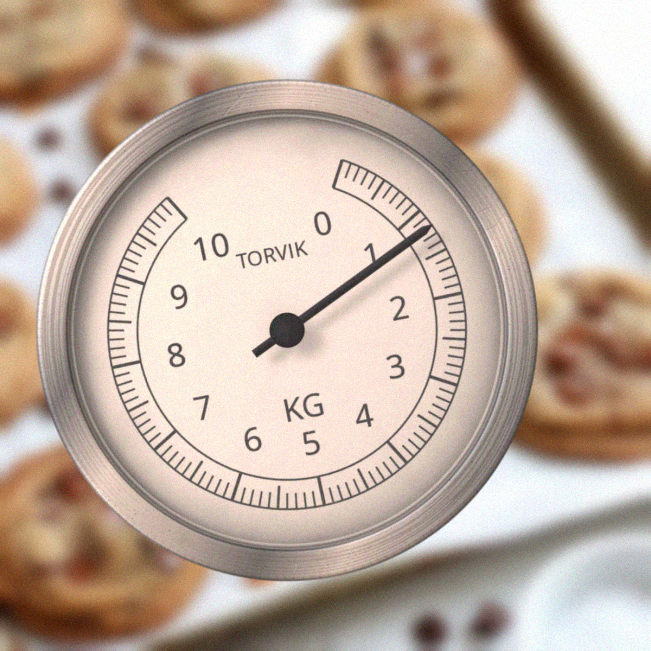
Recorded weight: 1.2
